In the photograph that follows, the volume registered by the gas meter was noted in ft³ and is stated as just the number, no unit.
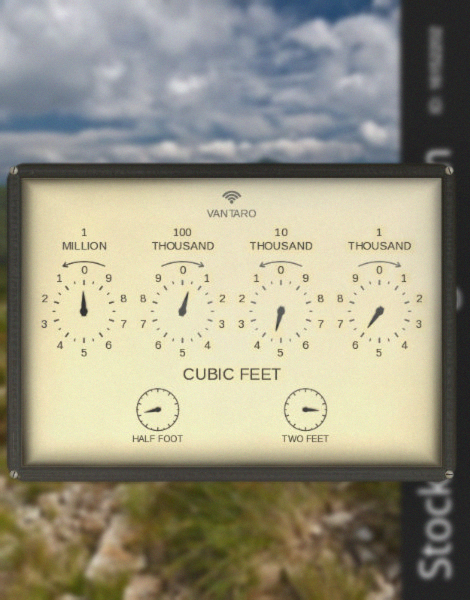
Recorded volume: 4600
